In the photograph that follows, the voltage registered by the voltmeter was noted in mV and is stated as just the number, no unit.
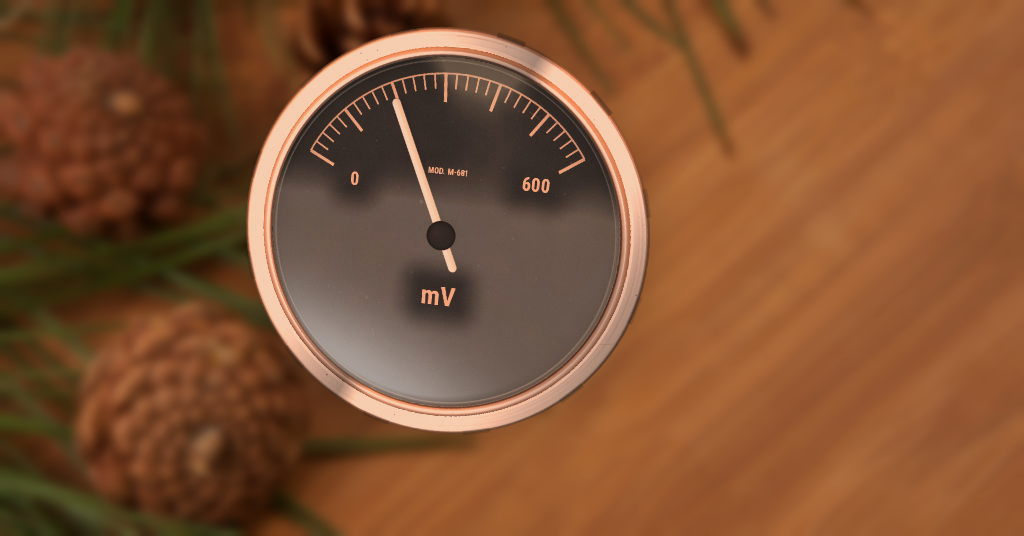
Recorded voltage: 200
